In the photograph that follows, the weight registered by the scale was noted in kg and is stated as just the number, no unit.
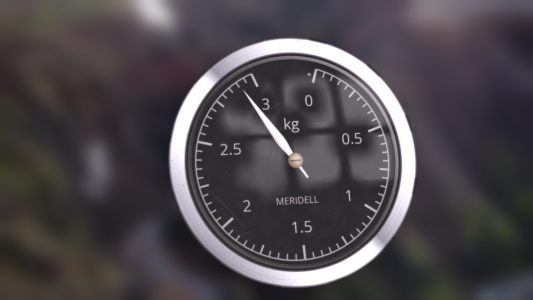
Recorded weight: 2.9
